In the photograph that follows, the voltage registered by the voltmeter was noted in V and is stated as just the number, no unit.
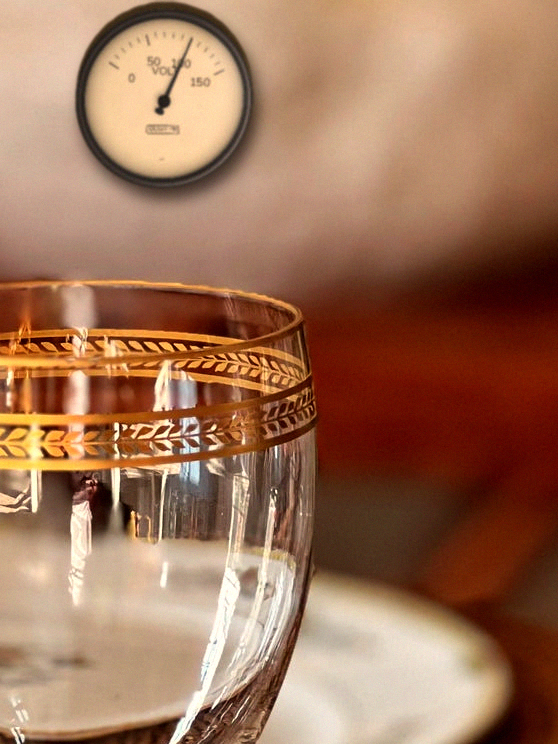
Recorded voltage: 100
